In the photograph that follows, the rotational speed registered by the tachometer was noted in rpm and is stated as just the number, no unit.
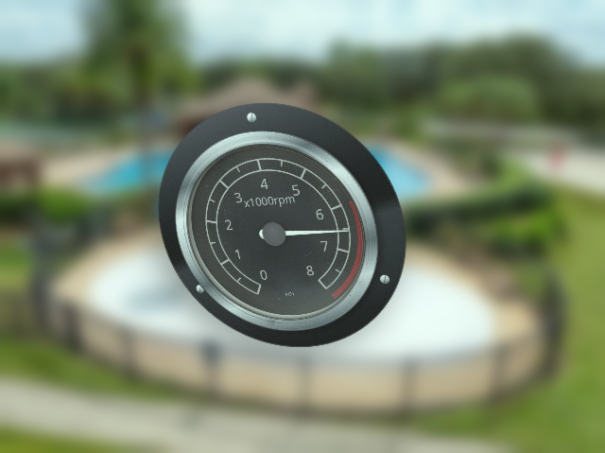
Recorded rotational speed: 6500
